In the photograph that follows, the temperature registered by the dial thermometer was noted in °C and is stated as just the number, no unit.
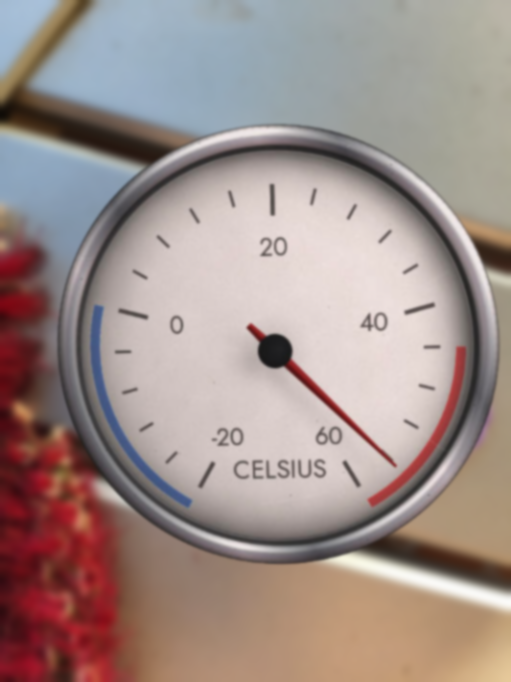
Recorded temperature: 56
